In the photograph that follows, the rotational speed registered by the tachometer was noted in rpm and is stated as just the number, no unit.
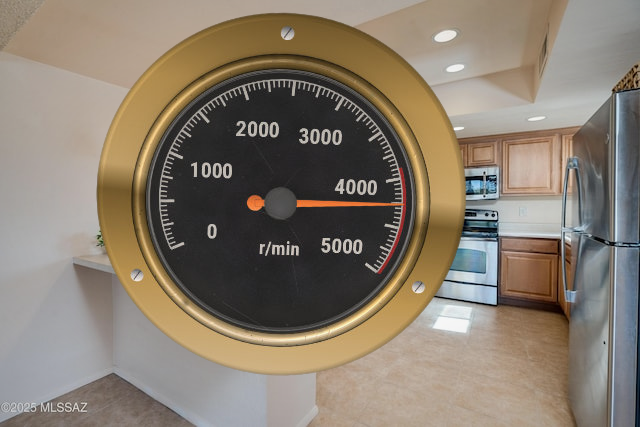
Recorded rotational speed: 4250
